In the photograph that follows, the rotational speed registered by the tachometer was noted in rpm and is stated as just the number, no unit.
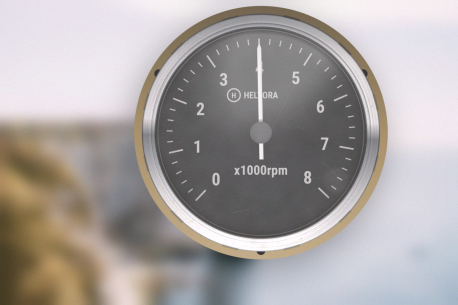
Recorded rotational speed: 4000
